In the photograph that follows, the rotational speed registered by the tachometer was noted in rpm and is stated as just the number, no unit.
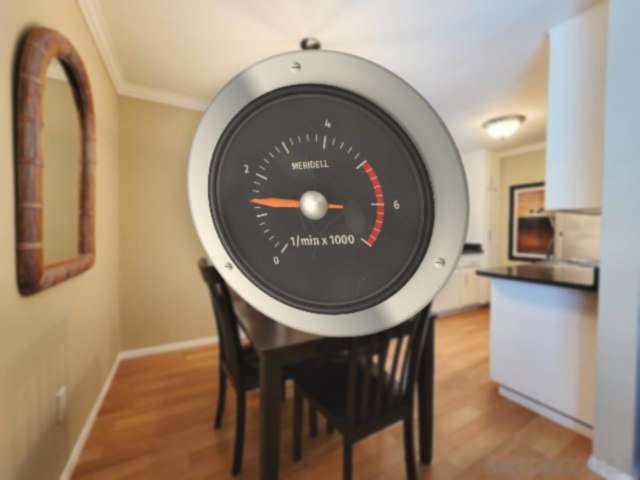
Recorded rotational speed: 1400
